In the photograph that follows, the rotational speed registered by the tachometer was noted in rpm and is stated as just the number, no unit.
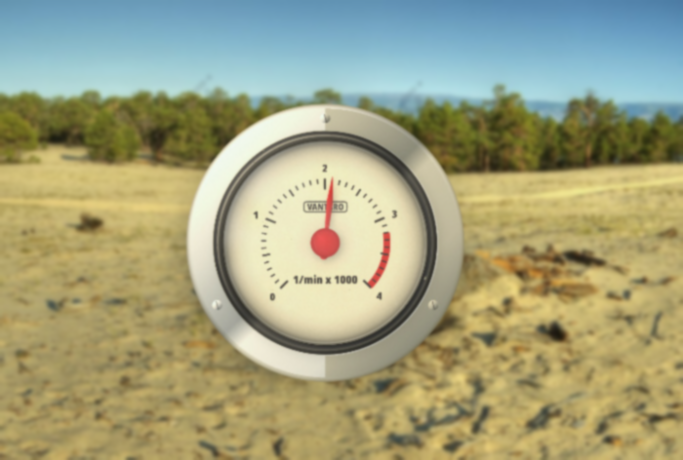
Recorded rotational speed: 2100
